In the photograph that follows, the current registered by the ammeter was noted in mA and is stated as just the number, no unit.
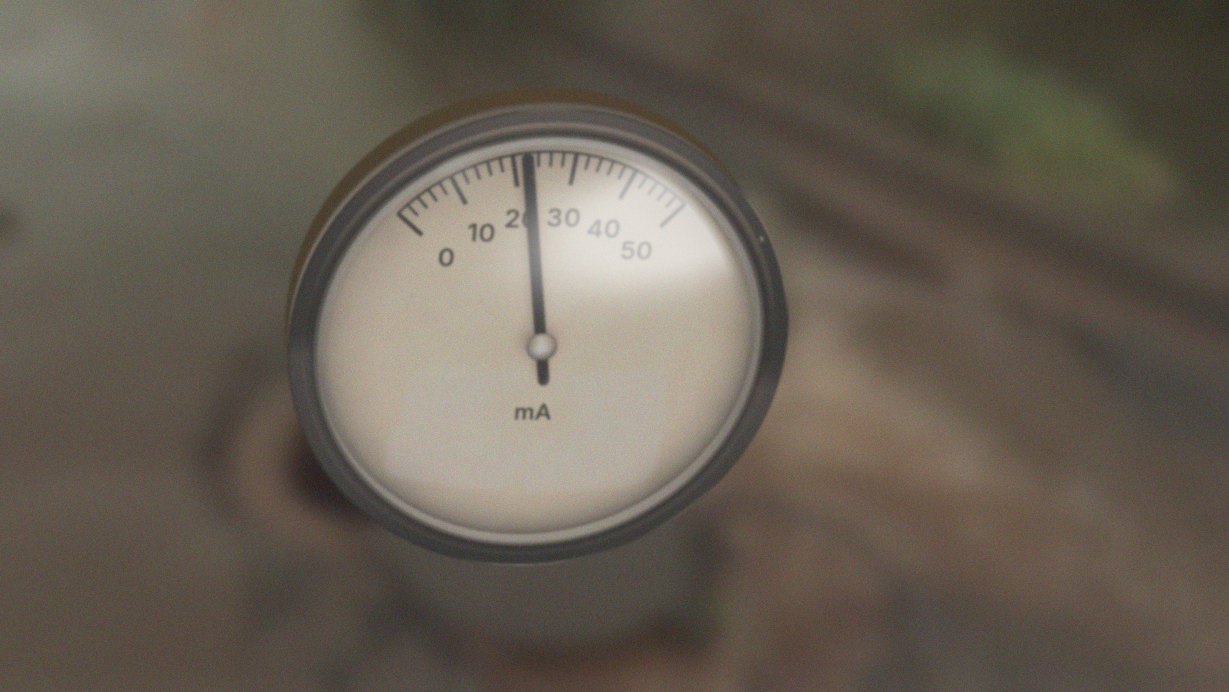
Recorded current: 22
